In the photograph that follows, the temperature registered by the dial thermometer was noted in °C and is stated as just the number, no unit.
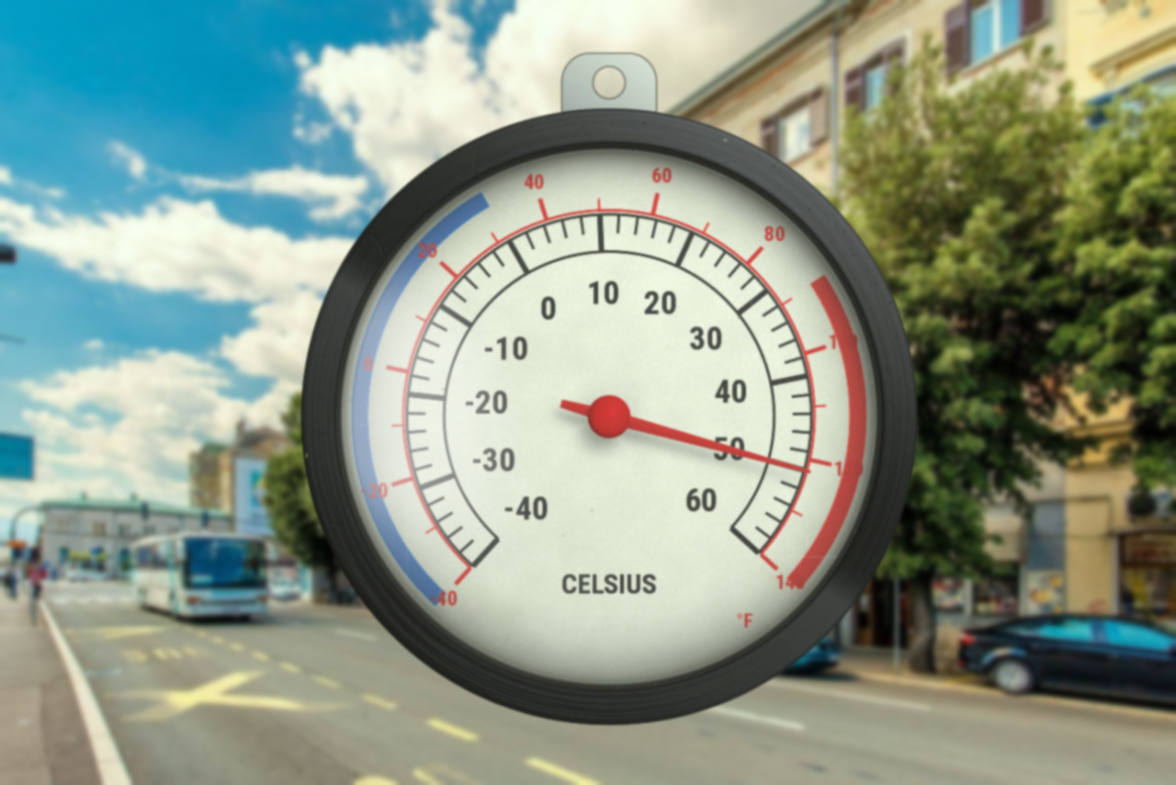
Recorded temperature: 50
